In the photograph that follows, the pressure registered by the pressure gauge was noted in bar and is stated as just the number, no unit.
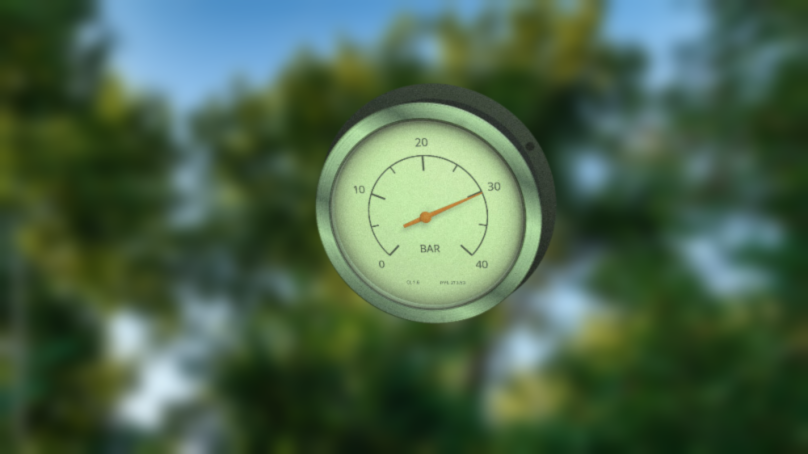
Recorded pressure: 30
